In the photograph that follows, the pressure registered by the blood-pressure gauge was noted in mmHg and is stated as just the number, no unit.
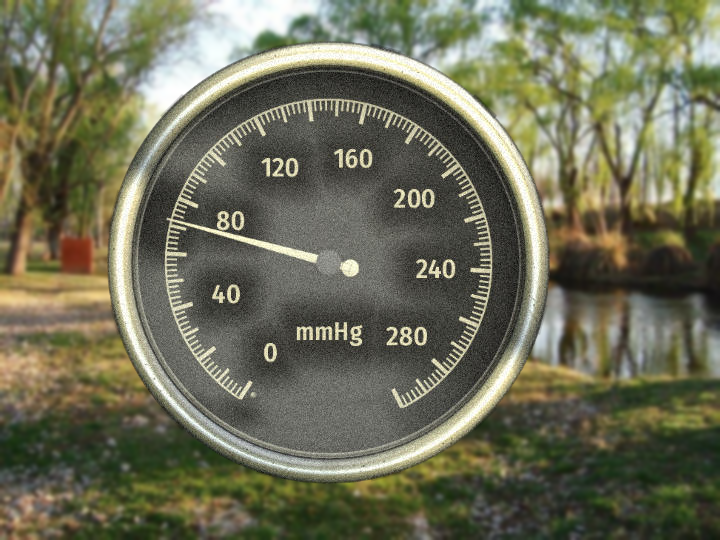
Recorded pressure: 72
